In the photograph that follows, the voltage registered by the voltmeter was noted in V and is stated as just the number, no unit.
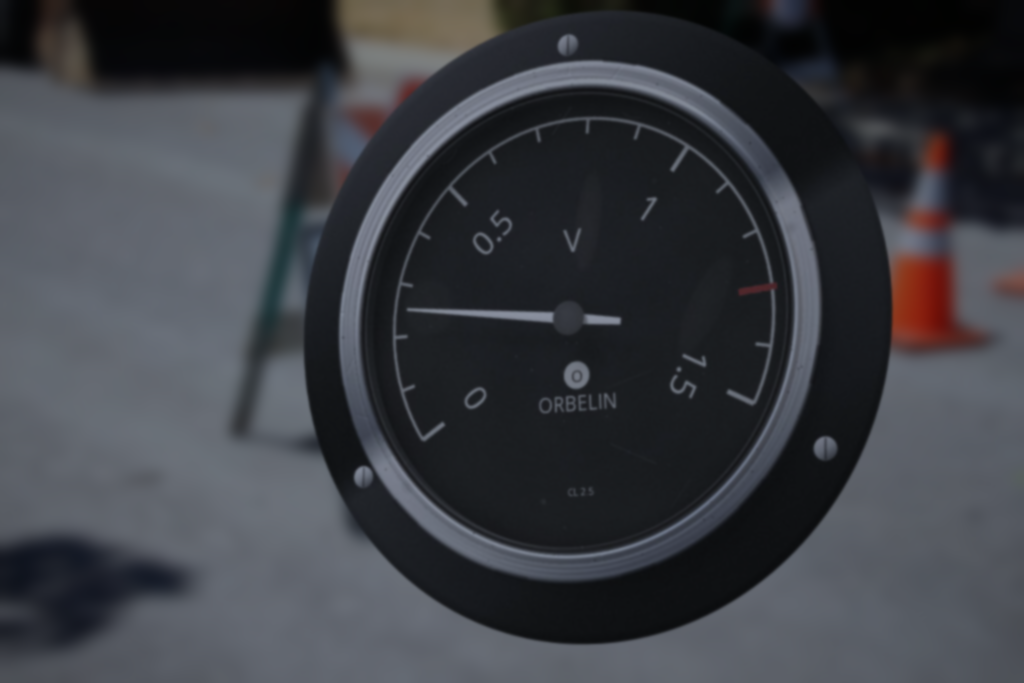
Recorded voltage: 0.25
